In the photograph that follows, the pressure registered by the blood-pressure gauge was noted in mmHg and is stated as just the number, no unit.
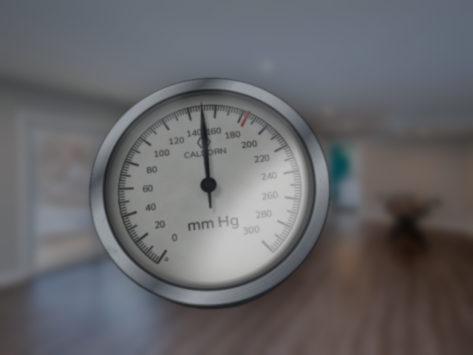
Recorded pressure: 150
